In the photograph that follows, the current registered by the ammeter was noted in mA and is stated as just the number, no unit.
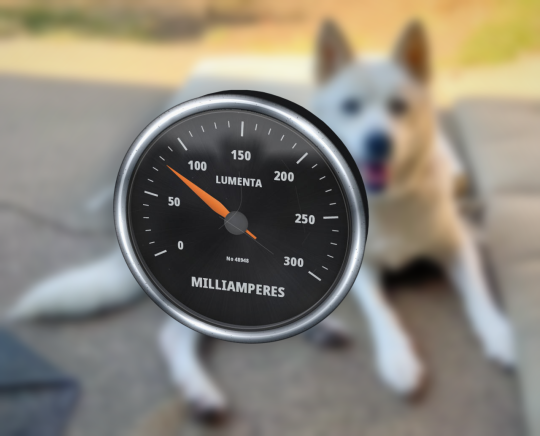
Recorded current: 80
